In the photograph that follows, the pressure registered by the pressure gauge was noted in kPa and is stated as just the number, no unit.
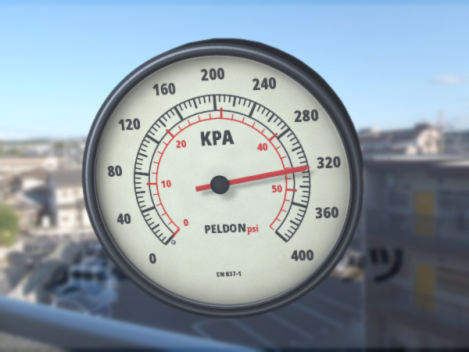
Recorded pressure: 320
